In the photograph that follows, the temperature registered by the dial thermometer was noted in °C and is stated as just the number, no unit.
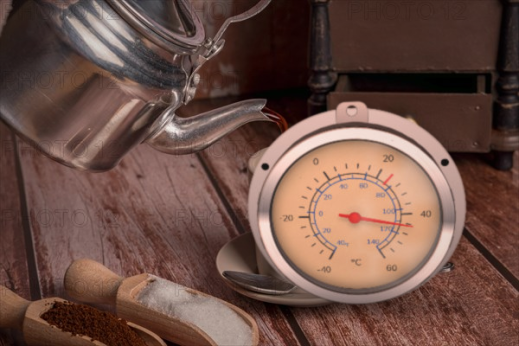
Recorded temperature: 44
